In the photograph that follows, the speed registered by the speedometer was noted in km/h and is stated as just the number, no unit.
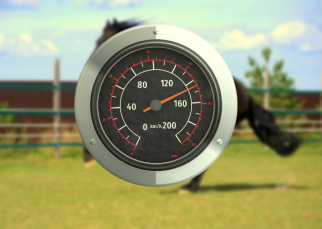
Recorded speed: 145
